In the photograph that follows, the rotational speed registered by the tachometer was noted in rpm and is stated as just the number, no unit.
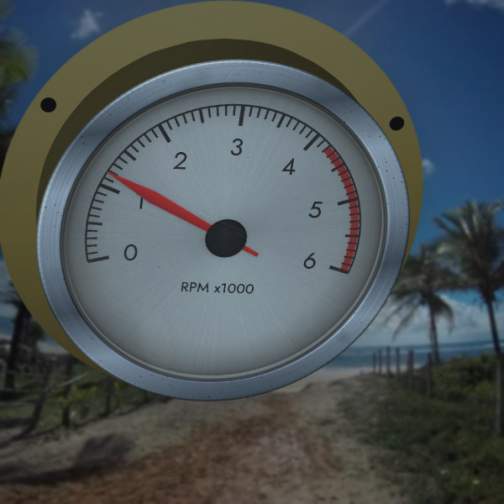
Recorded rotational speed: 1200
